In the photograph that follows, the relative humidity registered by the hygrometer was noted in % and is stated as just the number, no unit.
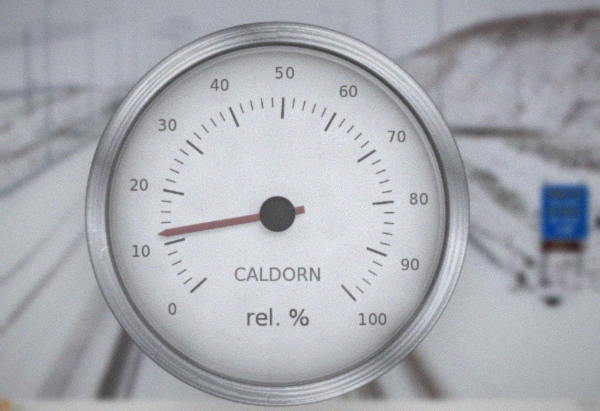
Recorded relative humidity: 12
